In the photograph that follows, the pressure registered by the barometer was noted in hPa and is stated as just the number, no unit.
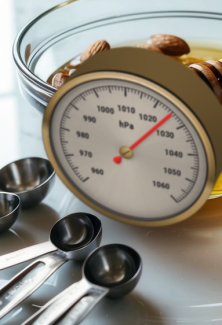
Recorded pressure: 1025
